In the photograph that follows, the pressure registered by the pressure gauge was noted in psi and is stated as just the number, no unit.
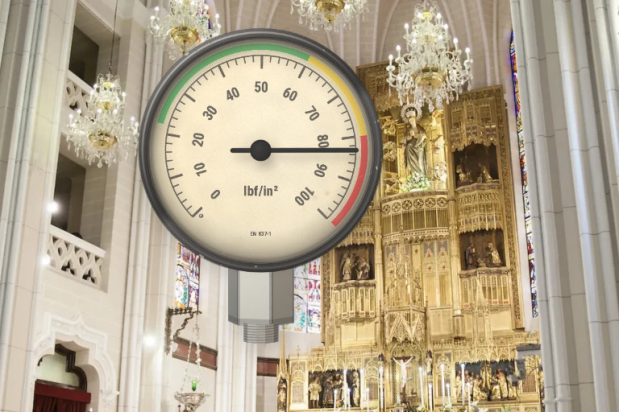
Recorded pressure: 83
